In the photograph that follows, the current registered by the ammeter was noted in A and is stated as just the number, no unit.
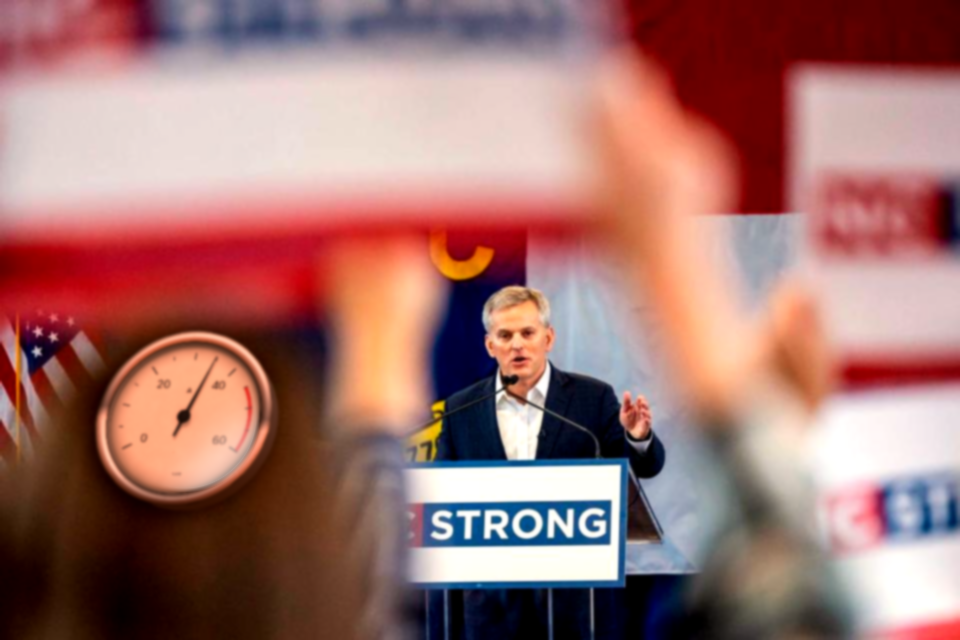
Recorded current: 35
